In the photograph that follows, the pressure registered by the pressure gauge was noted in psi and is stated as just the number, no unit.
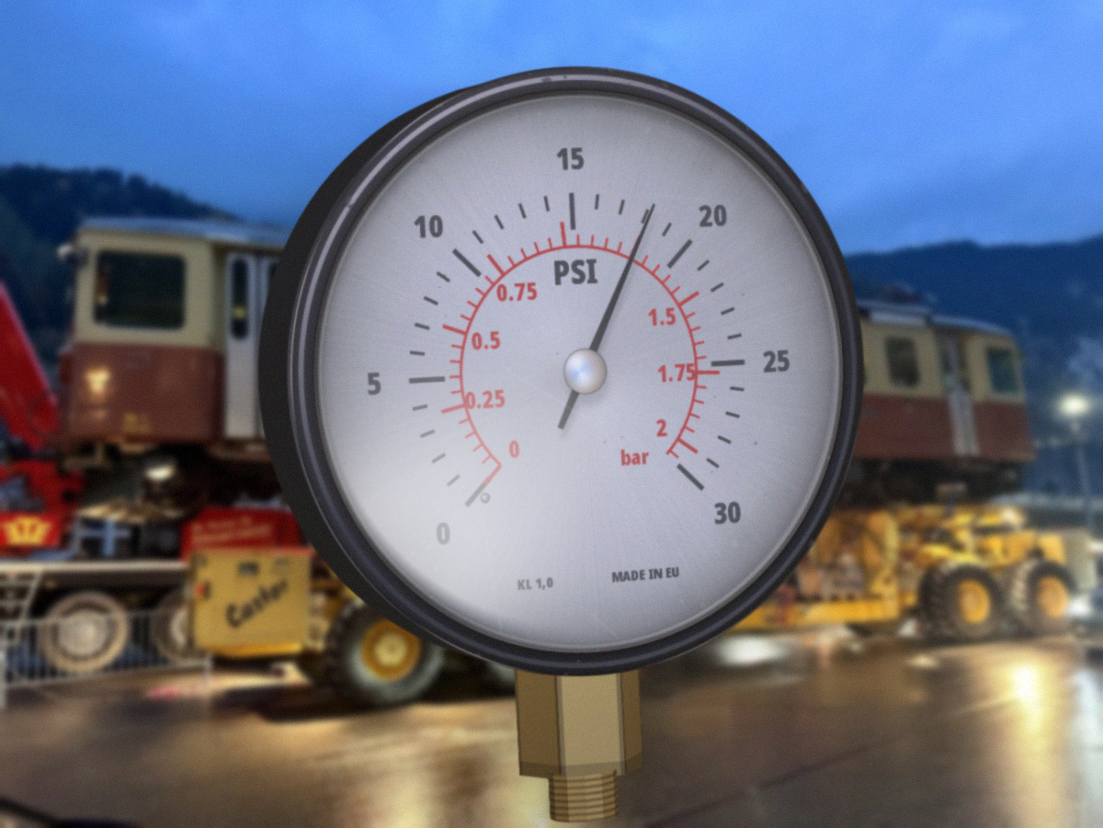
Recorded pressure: 18
